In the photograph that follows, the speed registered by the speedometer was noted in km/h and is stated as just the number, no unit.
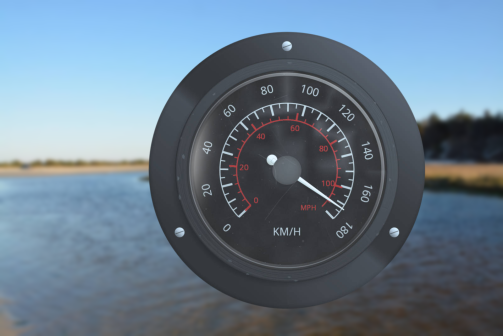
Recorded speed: 172.5
